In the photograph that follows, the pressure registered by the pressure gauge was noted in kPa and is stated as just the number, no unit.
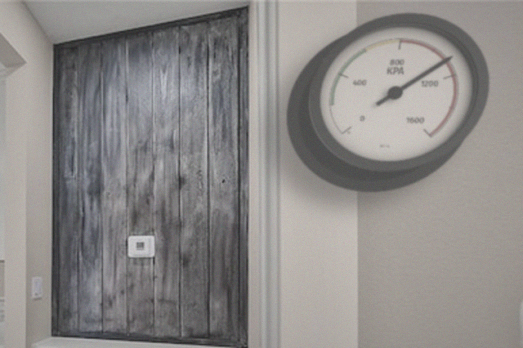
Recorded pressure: 1100
